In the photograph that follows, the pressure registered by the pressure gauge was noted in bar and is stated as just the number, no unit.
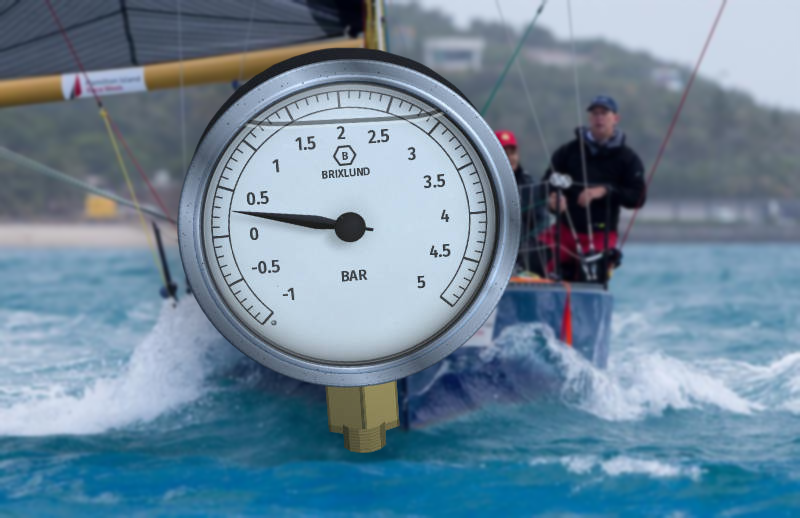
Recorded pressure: 0.3
